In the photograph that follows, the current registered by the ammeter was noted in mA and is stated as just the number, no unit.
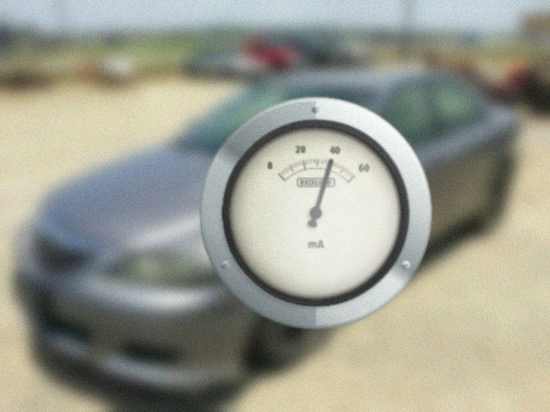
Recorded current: 40
